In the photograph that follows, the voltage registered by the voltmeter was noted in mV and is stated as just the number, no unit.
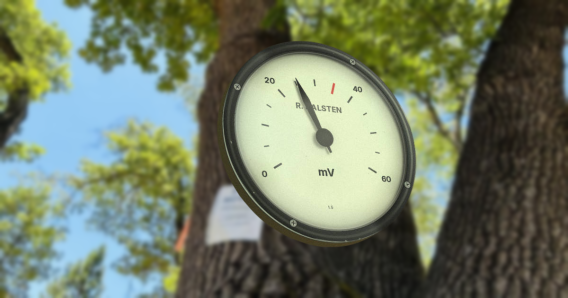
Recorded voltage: 25
